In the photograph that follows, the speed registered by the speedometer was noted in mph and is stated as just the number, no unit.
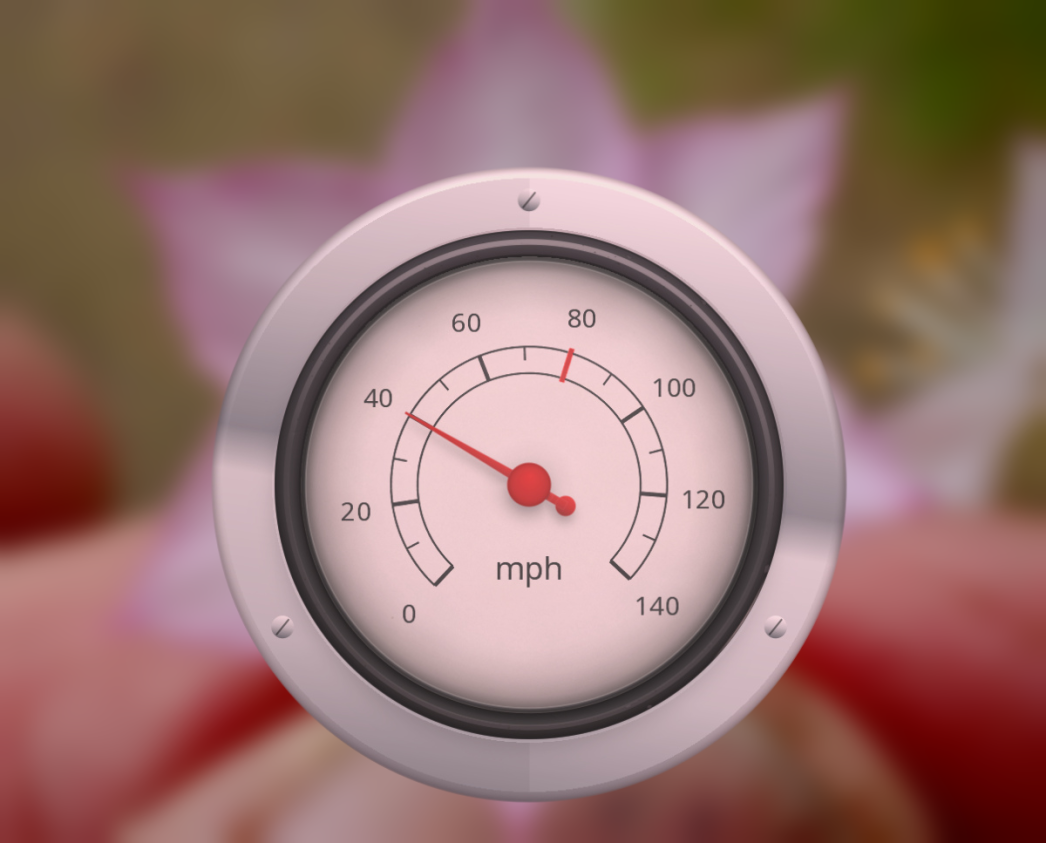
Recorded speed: 40
